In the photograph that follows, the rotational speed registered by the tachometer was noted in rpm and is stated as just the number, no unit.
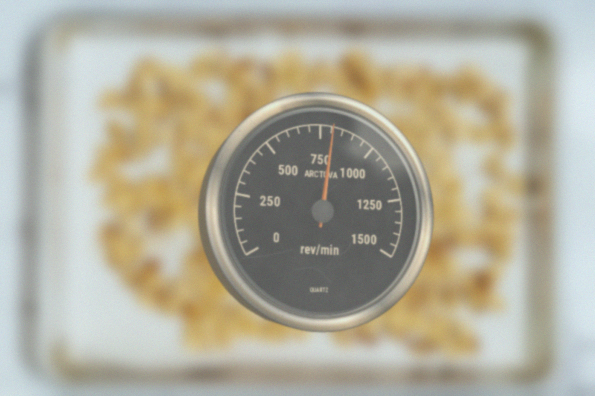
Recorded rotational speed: 800
